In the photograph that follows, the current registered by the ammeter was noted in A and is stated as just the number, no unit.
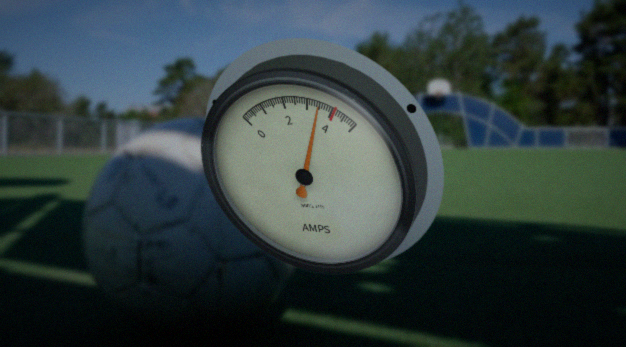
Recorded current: 3.5
